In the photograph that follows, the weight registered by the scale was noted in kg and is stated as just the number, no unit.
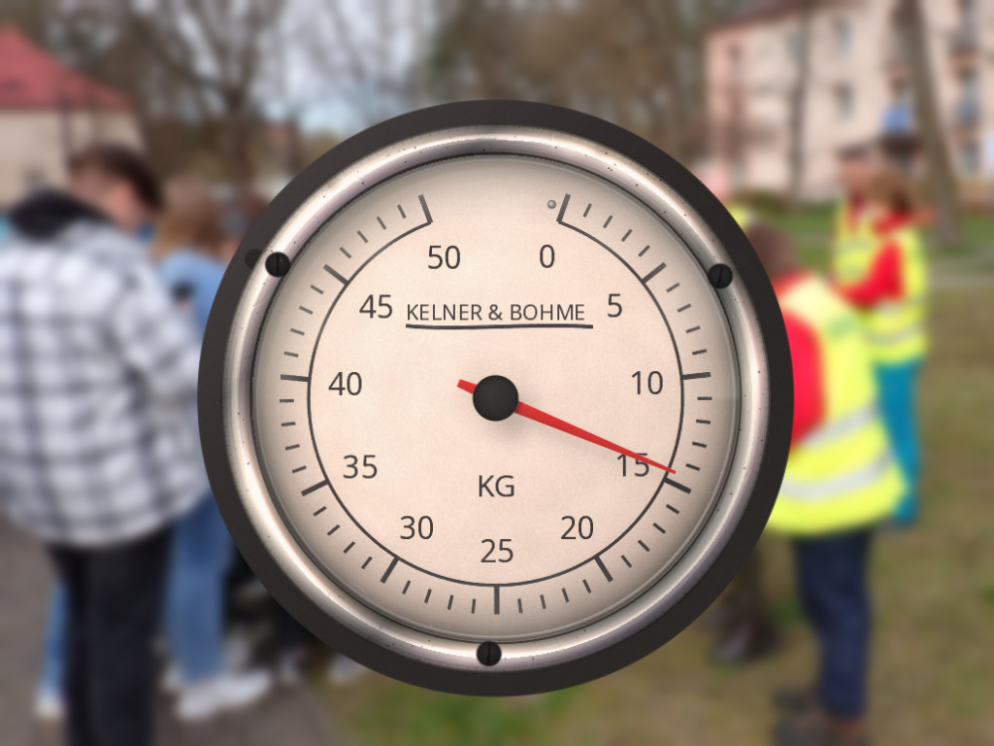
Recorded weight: 14.5
